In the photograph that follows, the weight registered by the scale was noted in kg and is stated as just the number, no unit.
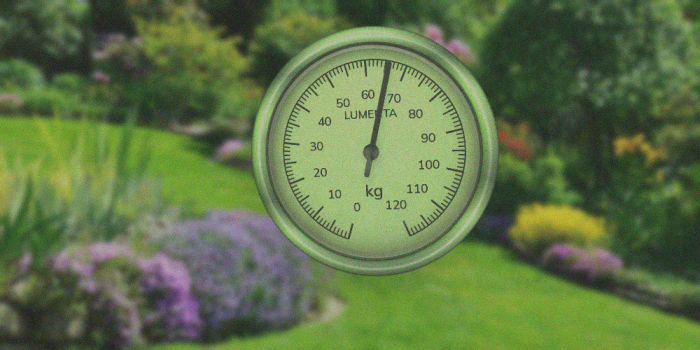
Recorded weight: 66
